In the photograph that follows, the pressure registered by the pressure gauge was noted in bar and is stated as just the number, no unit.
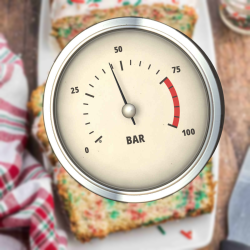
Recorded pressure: 45
